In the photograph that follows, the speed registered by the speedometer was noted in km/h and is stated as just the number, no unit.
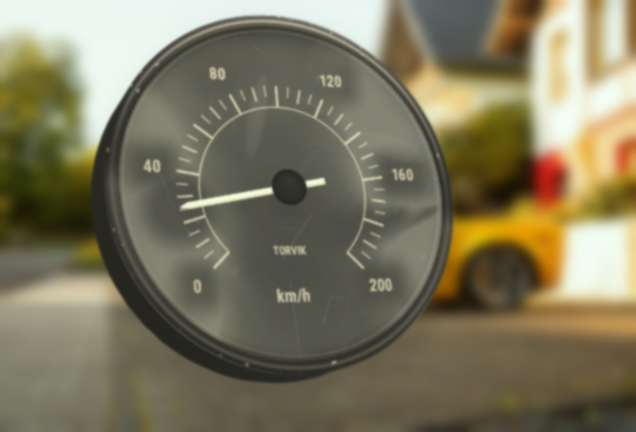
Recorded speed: 25
